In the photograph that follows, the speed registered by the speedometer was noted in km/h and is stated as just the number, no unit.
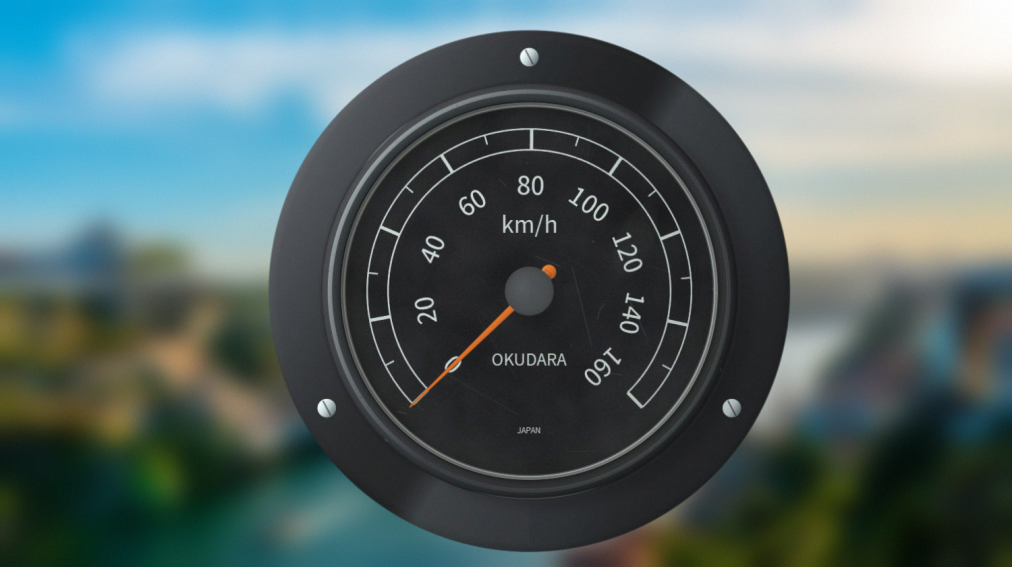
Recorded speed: 0
